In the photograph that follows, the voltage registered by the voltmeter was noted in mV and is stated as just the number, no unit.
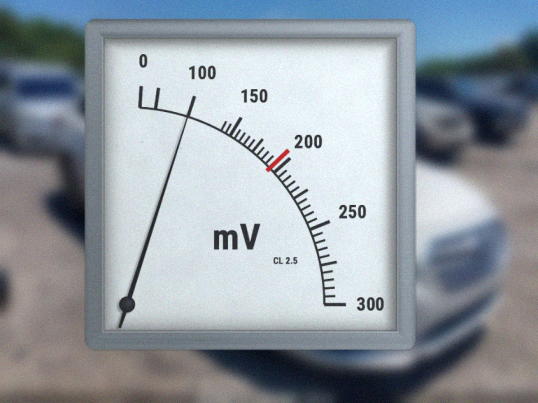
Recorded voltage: 100
